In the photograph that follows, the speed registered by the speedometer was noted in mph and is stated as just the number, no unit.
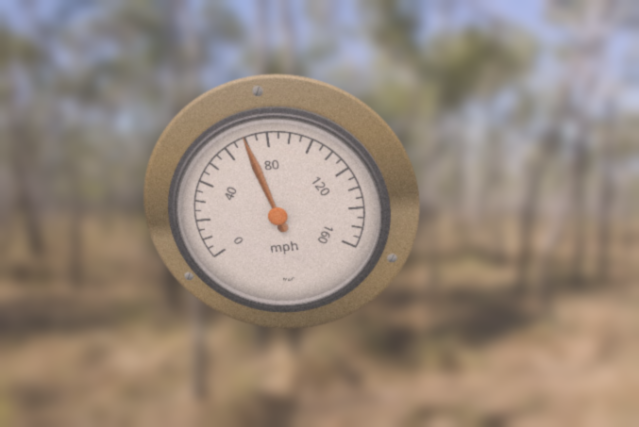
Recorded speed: 70
